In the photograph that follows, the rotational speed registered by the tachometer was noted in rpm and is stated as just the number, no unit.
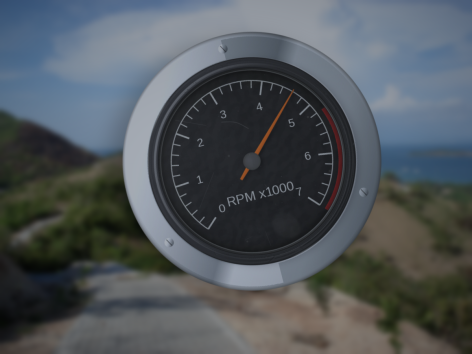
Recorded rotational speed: 4600
